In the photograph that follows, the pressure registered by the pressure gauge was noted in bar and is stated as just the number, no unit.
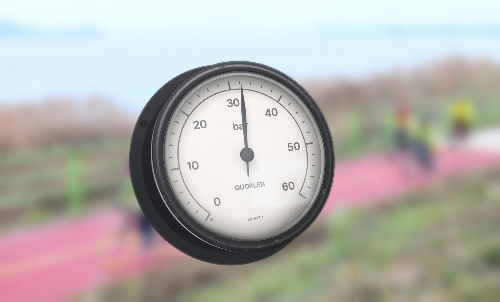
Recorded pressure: 32
